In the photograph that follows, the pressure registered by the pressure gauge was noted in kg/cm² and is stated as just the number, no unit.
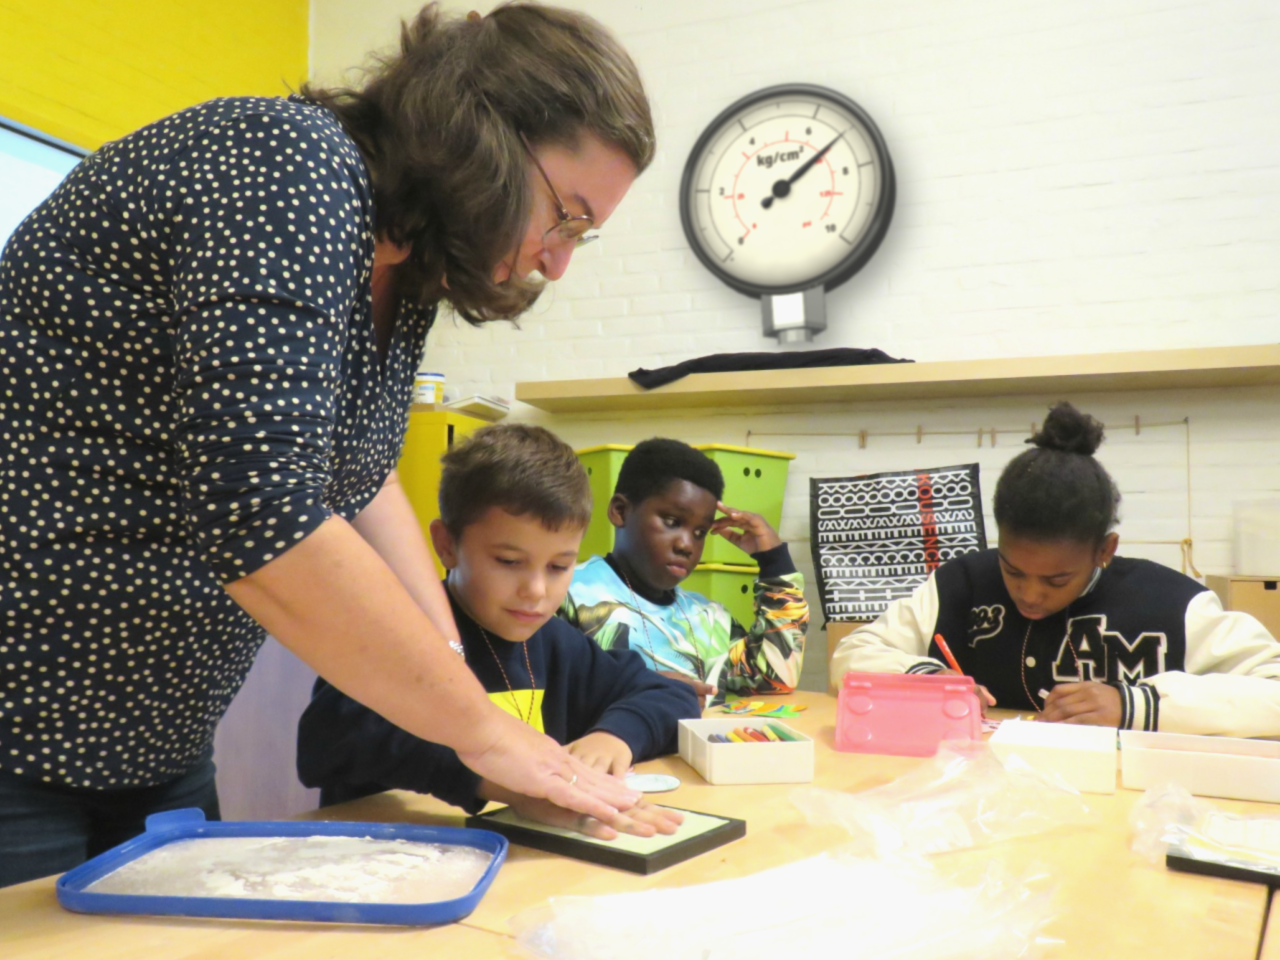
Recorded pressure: 7
